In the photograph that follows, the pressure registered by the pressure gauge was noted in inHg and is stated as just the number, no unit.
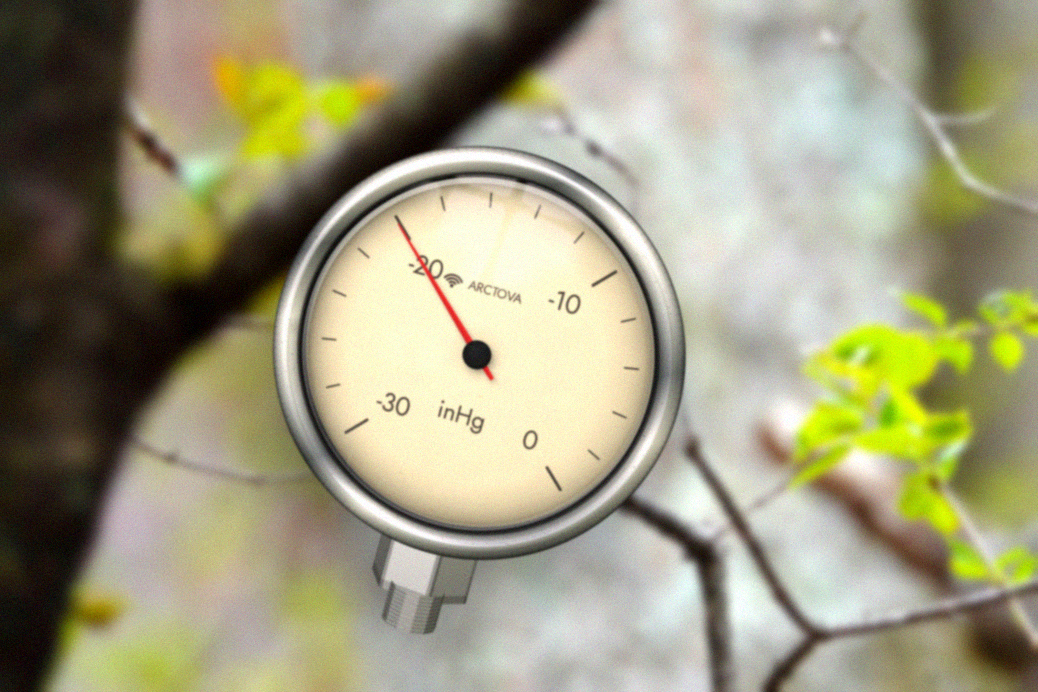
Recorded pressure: -20
